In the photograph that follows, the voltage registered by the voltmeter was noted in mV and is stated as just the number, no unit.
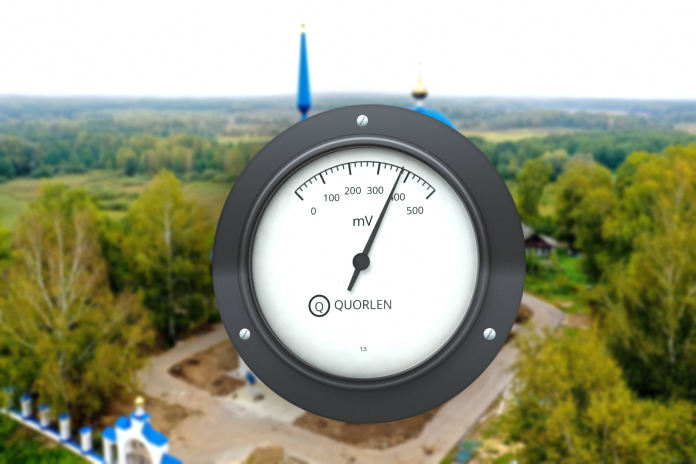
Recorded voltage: 380
